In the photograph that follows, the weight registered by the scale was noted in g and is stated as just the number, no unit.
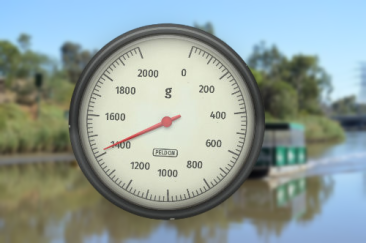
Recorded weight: 1420
